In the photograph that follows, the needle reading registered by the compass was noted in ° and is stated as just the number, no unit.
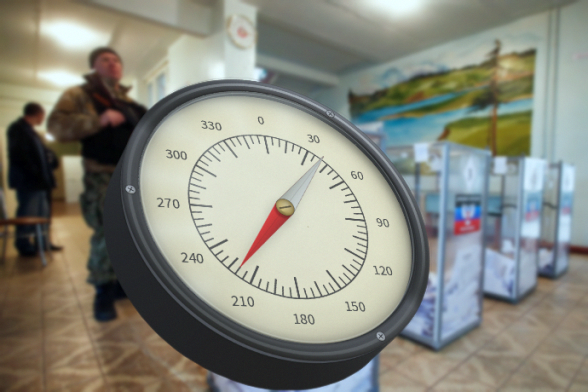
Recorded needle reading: 220
